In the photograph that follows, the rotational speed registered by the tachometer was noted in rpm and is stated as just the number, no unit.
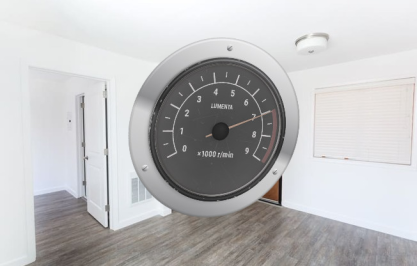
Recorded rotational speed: 7000
